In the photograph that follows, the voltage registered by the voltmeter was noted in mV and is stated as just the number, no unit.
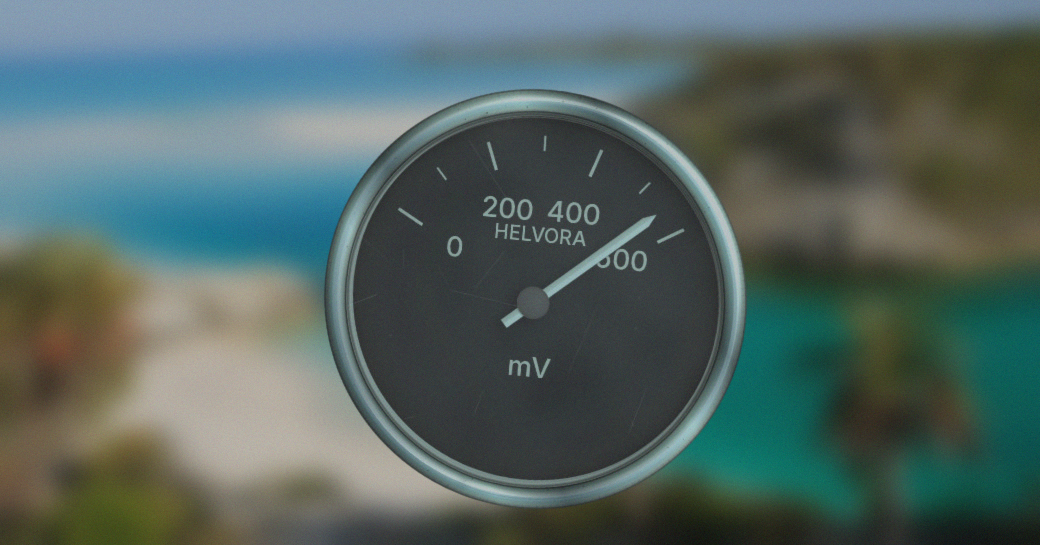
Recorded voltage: 550
